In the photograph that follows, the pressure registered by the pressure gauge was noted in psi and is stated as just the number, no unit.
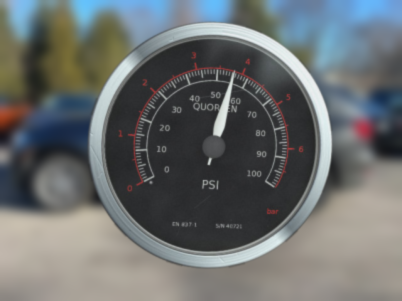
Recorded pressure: 55
